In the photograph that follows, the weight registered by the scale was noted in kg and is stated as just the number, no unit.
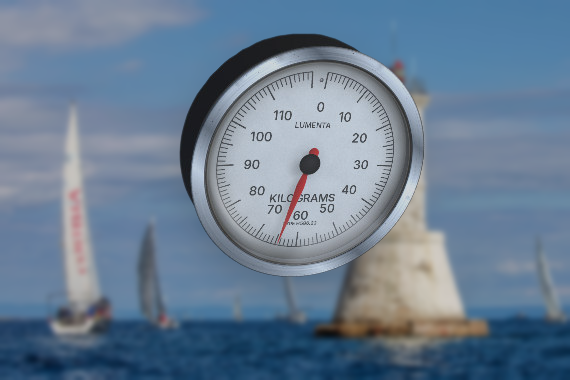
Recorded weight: 65
